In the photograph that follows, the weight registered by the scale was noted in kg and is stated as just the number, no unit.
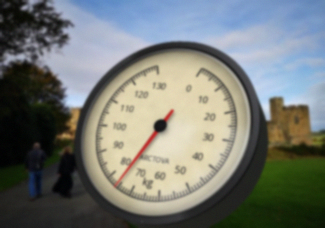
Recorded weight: 75
